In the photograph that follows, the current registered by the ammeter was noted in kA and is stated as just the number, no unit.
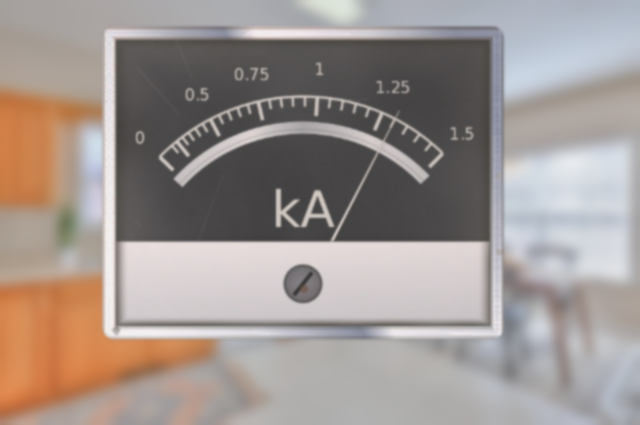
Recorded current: 1.3
